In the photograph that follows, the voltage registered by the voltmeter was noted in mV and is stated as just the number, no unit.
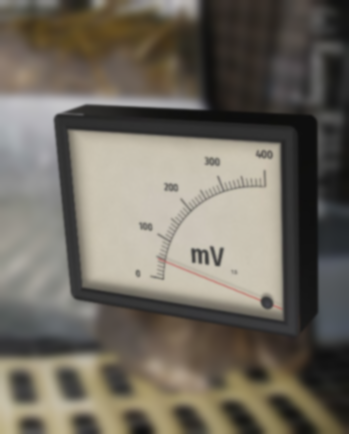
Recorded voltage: 50
